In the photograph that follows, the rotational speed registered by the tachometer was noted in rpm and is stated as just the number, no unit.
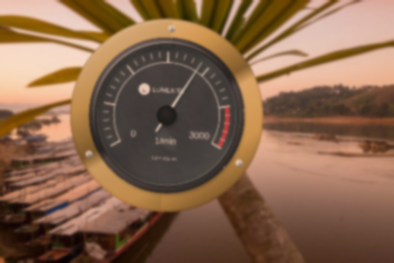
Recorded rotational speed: 1900
